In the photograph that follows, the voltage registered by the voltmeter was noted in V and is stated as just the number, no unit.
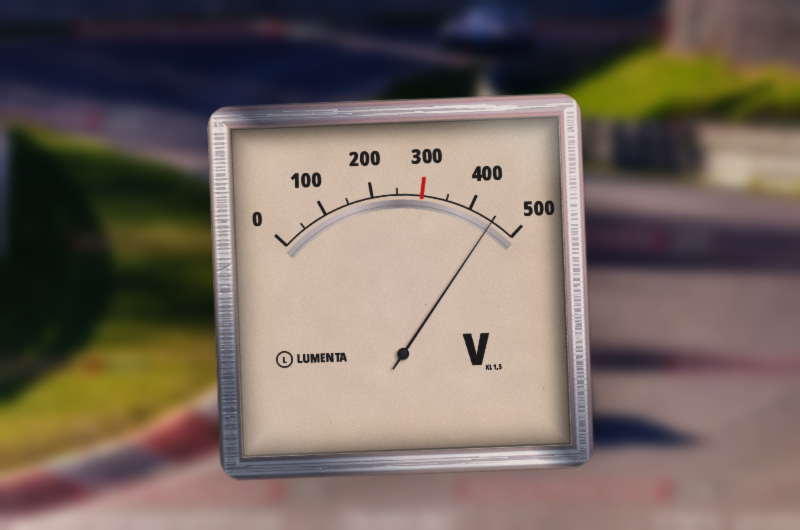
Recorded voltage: 450
